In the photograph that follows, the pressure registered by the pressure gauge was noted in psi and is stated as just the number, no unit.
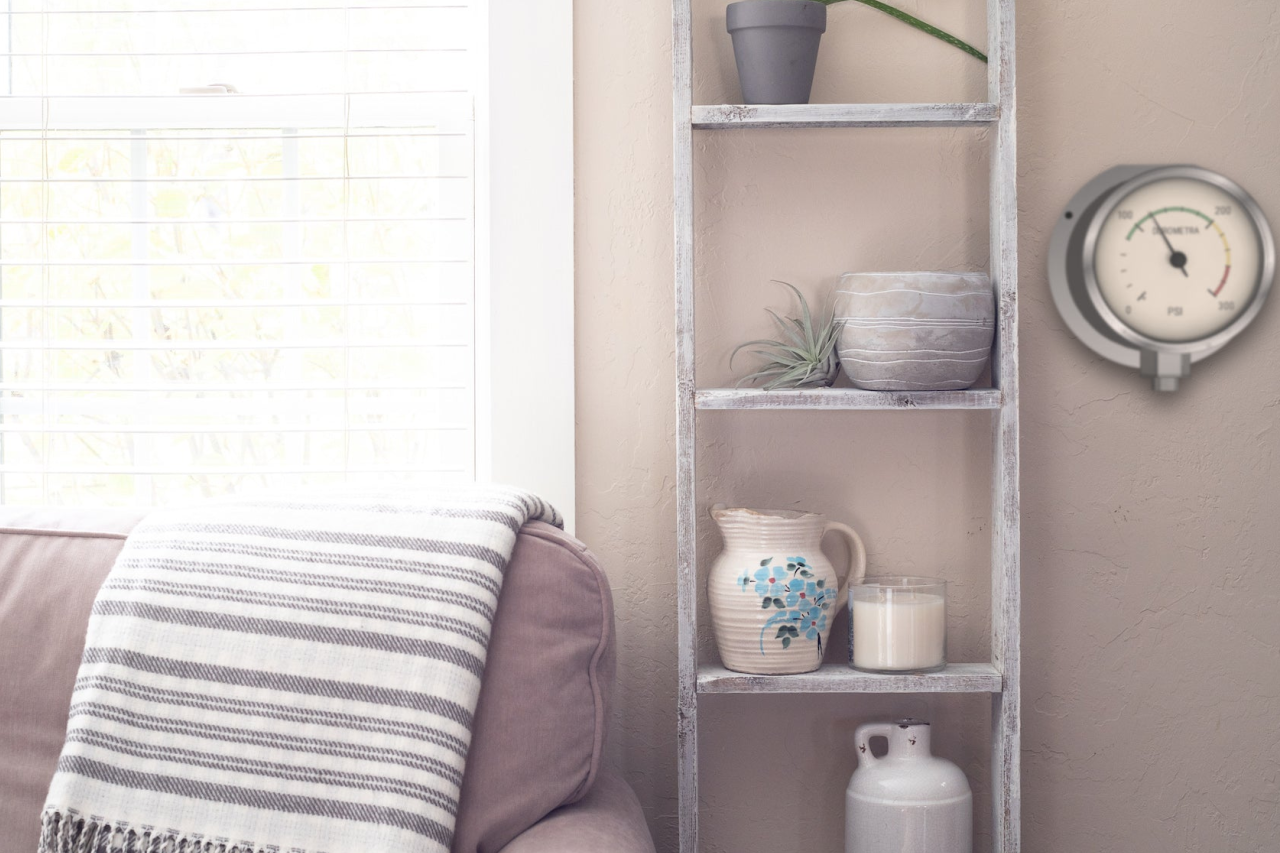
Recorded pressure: 120
